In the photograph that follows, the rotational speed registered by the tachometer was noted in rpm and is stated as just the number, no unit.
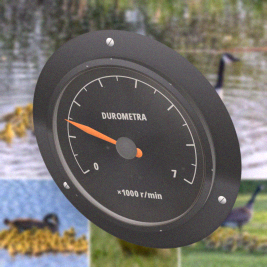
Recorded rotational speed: 1500
